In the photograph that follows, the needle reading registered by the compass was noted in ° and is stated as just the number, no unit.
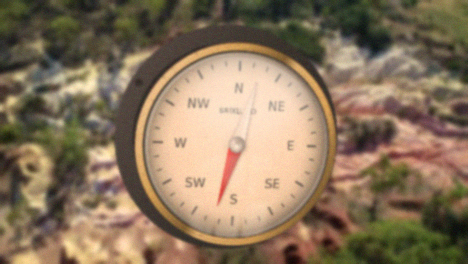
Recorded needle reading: 195
